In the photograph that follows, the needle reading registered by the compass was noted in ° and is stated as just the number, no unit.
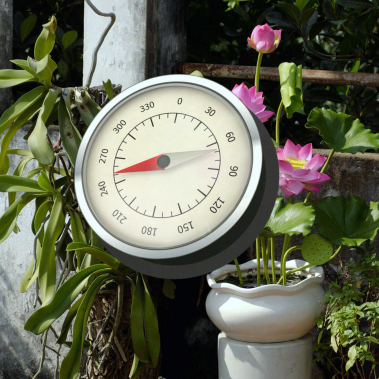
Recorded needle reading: 250
